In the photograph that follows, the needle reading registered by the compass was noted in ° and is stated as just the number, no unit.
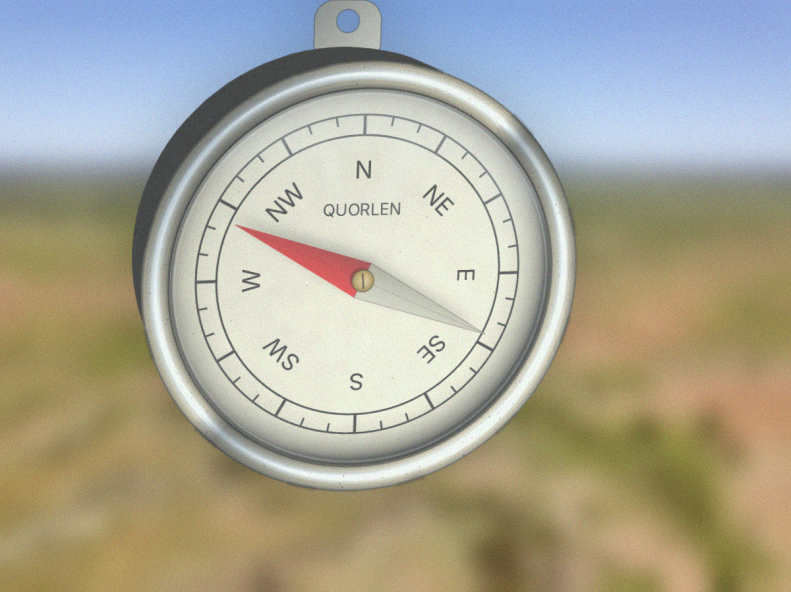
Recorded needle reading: 295
